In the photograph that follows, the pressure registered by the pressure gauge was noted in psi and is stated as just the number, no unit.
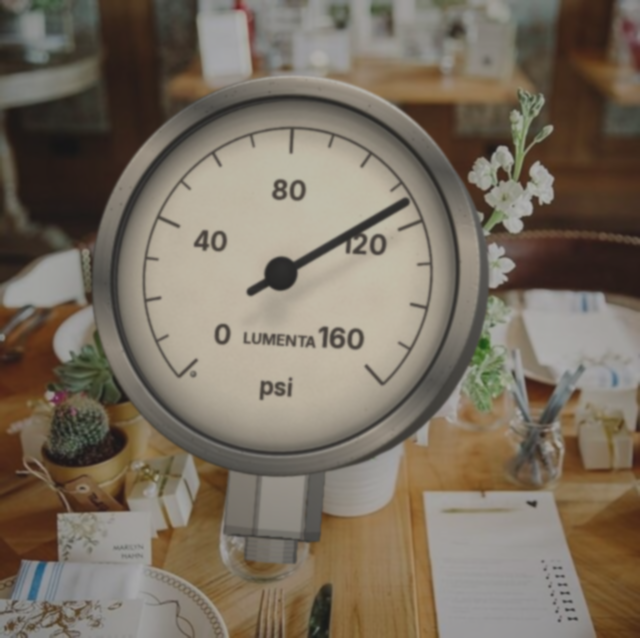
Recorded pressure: 115
